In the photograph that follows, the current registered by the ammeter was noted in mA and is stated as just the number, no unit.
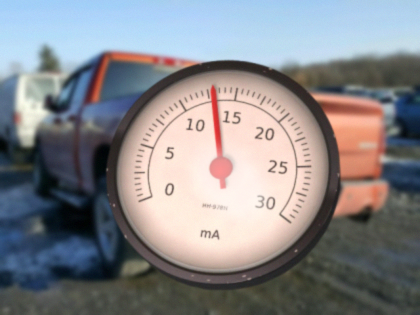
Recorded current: 13
